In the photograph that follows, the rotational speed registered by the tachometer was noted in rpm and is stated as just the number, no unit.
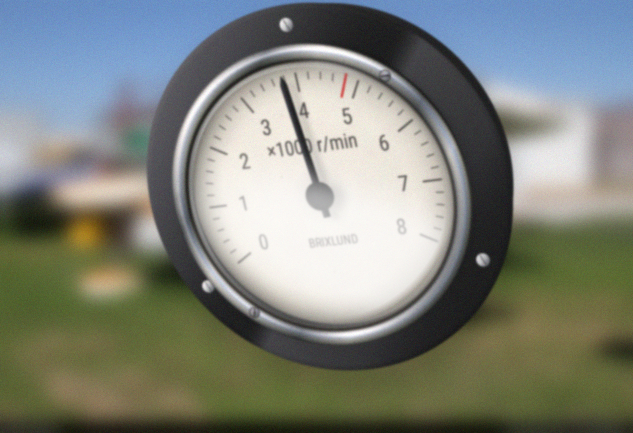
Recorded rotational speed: 3800
